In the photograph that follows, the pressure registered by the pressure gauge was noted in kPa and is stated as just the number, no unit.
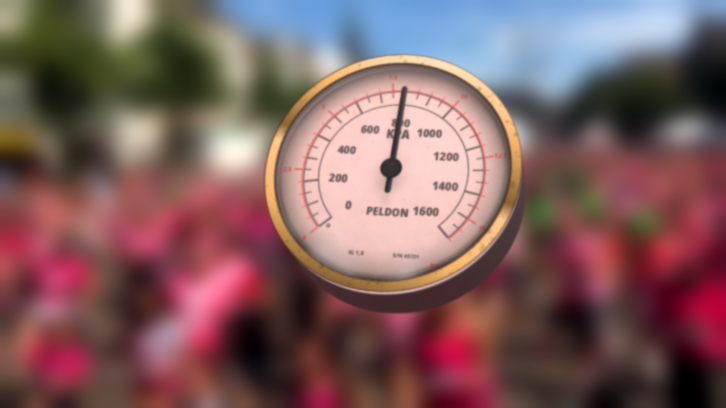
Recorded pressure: 800
